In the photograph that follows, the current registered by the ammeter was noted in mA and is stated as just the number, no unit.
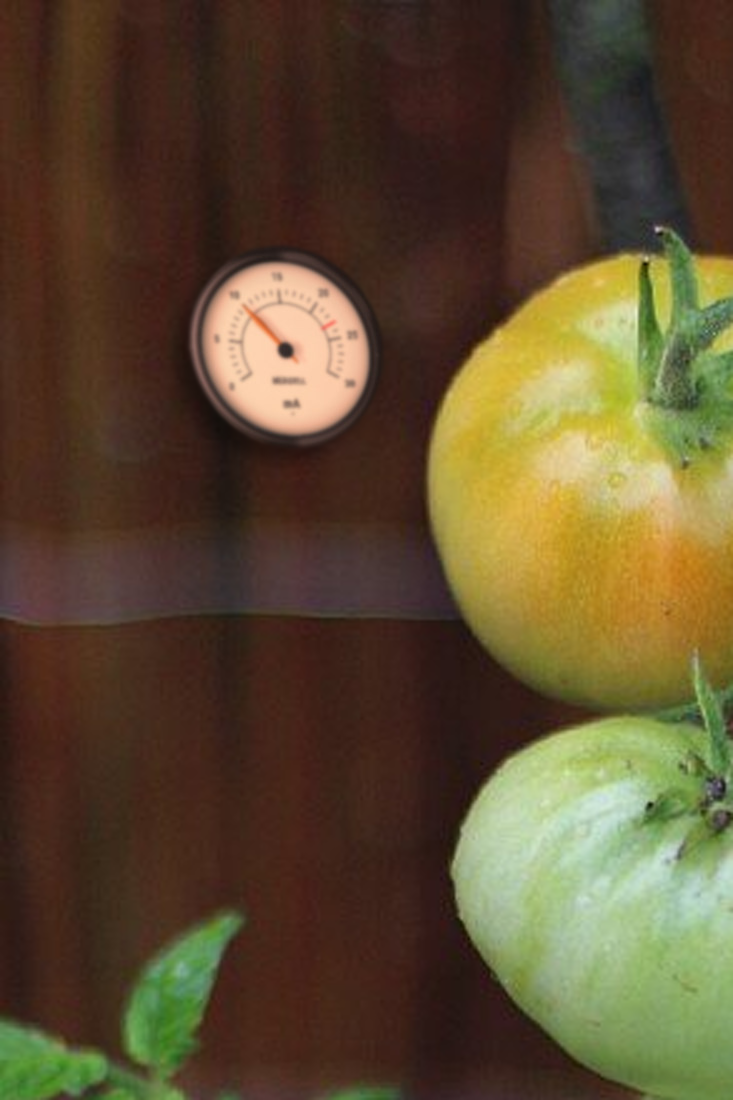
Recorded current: 10
